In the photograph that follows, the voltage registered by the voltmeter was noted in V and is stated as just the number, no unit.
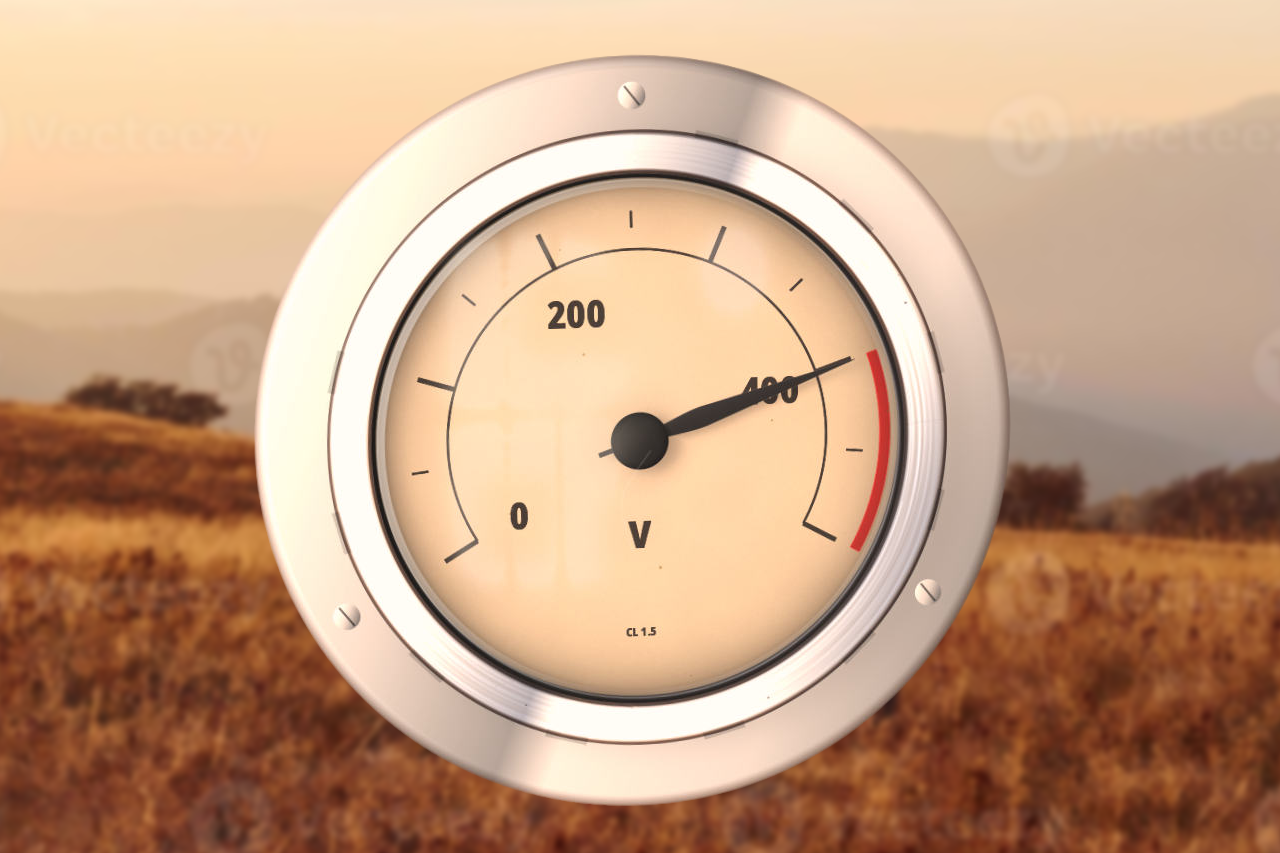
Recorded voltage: 400
